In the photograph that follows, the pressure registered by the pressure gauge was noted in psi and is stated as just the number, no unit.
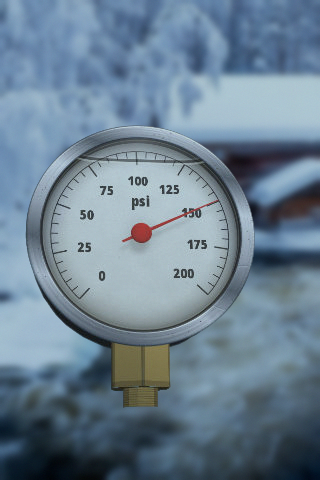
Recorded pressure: 150
